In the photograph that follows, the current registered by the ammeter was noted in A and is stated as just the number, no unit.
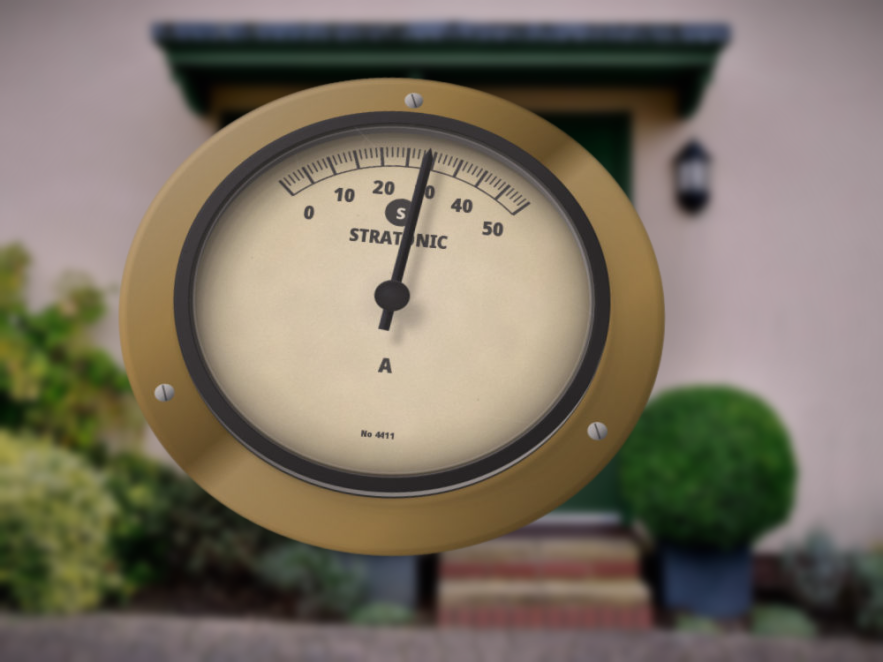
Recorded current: 29
